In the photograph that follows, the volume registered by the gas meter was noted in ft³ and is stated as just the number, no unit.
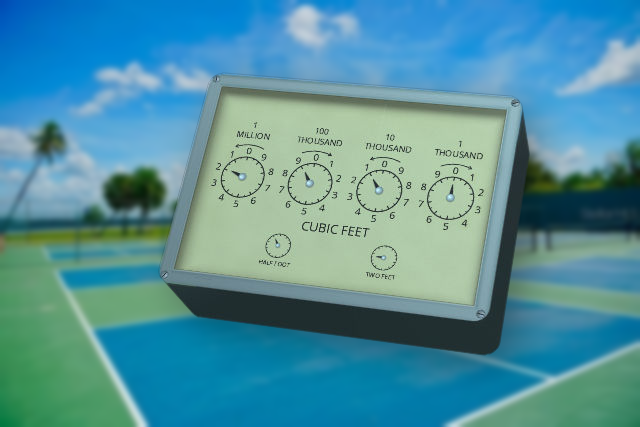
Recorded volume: 191000
